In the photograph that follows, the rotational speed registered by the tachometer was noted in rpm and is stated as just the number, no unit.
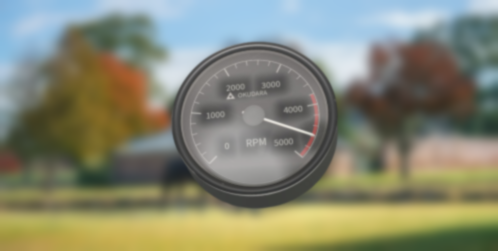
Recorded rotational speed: 4600
